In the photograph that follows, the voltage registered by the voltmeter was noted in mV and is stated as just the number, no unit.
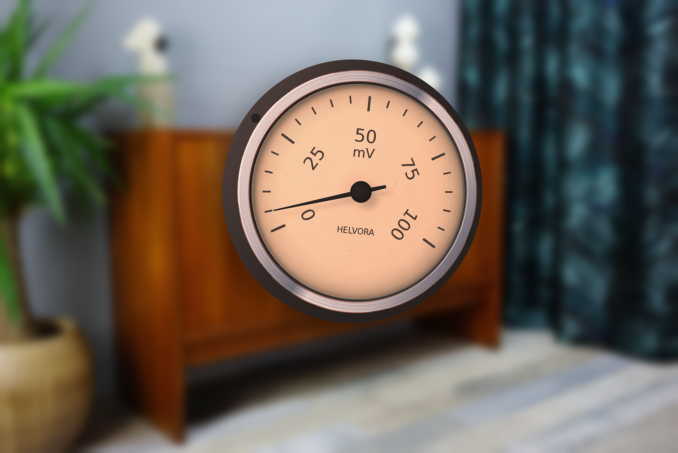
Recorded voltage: 5
